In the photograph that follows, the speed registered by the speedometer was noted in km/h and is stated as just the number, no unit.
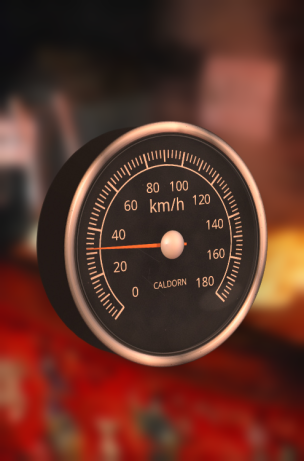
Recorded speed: 32
